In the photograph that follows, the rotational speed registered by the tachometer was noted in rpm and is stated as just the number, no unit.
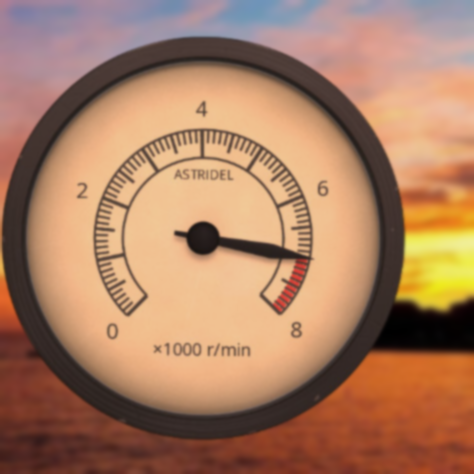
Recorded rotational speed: 7000
